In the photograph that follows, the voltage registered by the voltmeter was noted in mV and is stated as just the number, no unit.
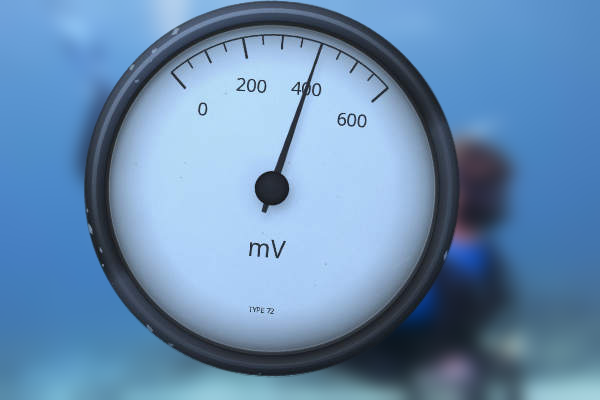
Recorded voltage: 400
